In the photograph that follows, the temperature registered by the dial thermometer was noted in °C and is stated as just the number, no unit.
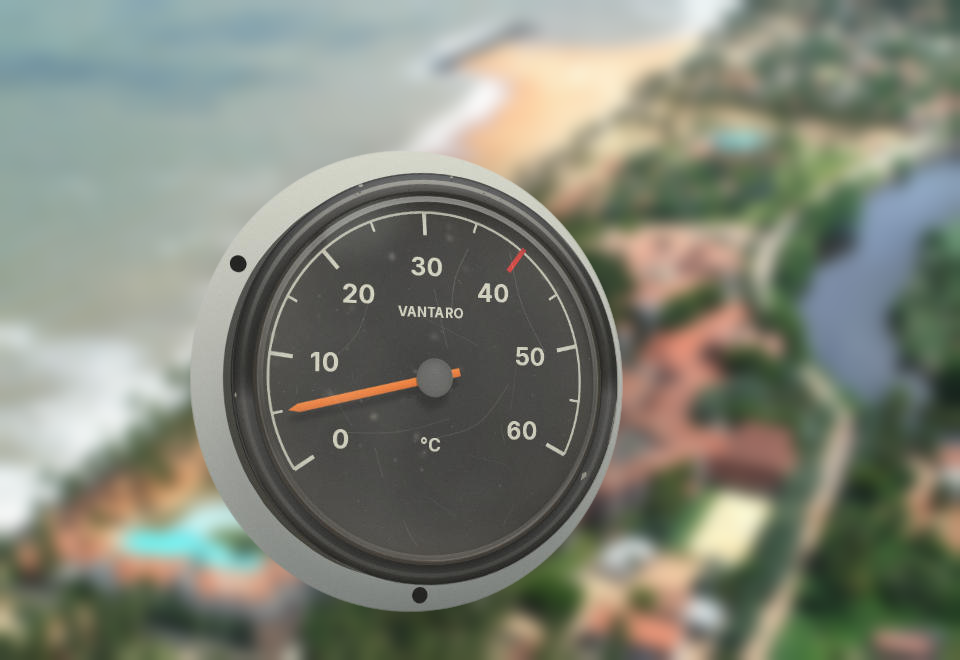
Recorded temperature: 5
